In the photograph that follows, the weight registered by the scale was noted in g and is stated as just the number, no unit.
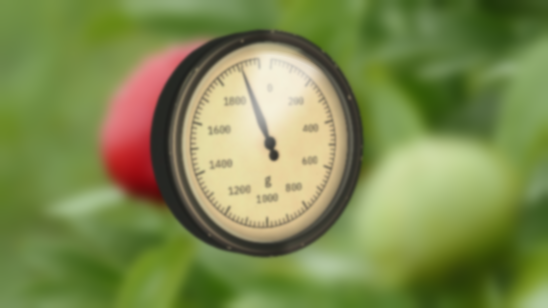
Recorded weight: 1900
